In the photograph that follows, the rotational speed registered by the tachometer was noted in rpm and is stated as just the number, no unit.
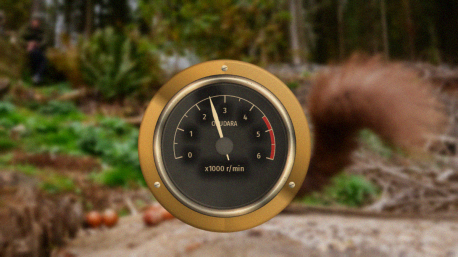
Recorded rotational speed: 2500
